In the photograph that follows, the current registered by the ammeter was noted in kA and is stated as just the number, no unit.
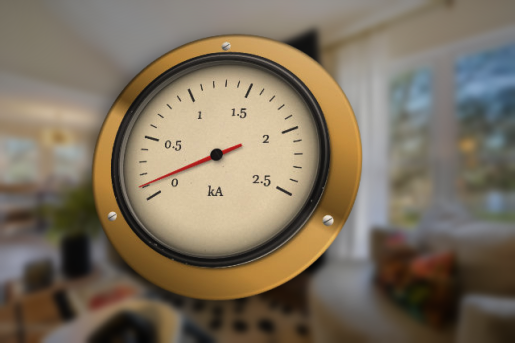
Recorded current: 0.1
